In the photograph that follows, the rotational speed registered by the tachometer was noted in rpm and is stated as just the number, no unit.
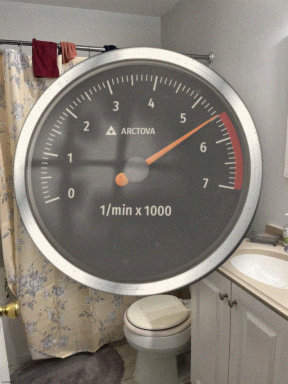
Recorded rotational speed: 5500
